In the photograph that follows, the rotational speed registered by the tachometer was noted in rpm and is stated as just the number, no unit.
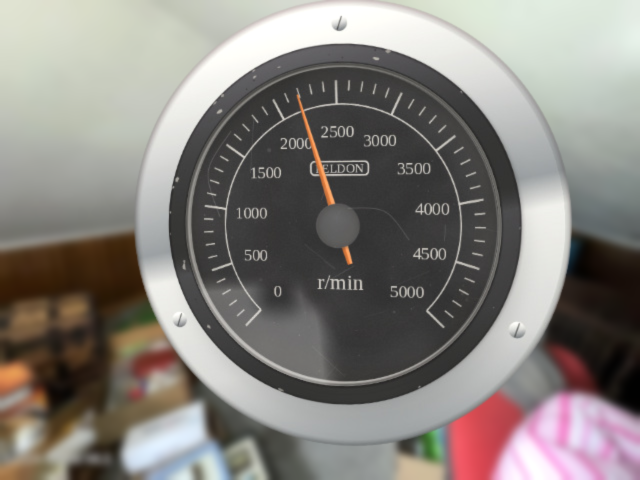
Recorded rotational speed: 2200
